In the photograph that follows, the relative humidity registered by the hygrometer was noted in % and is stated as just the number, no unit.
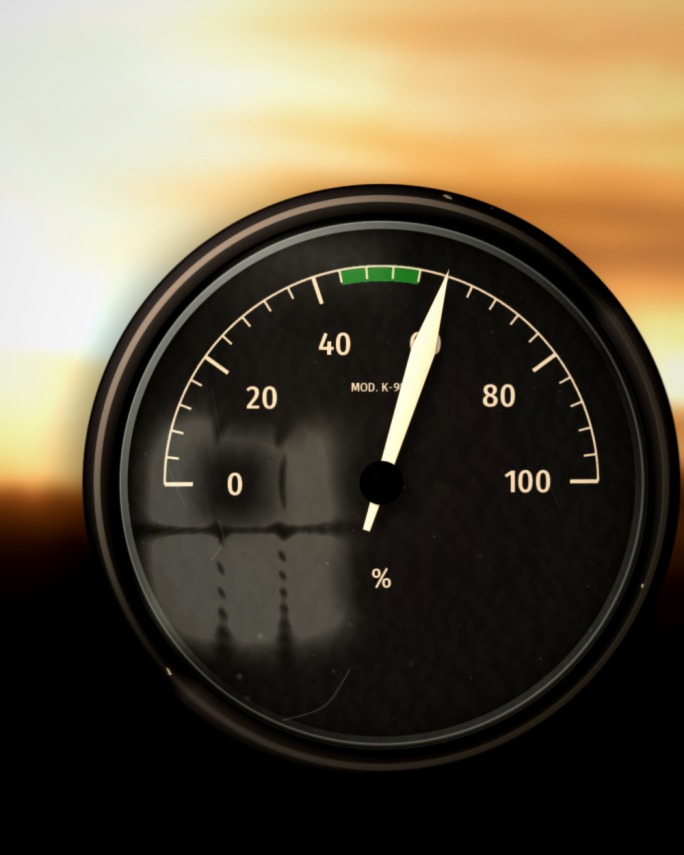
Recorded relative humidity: 60
